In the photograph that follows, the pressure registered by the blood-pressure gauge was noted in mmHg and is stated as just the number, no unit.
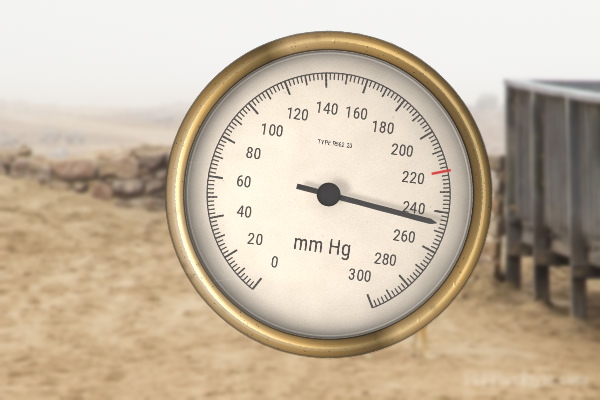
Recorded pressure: 246
